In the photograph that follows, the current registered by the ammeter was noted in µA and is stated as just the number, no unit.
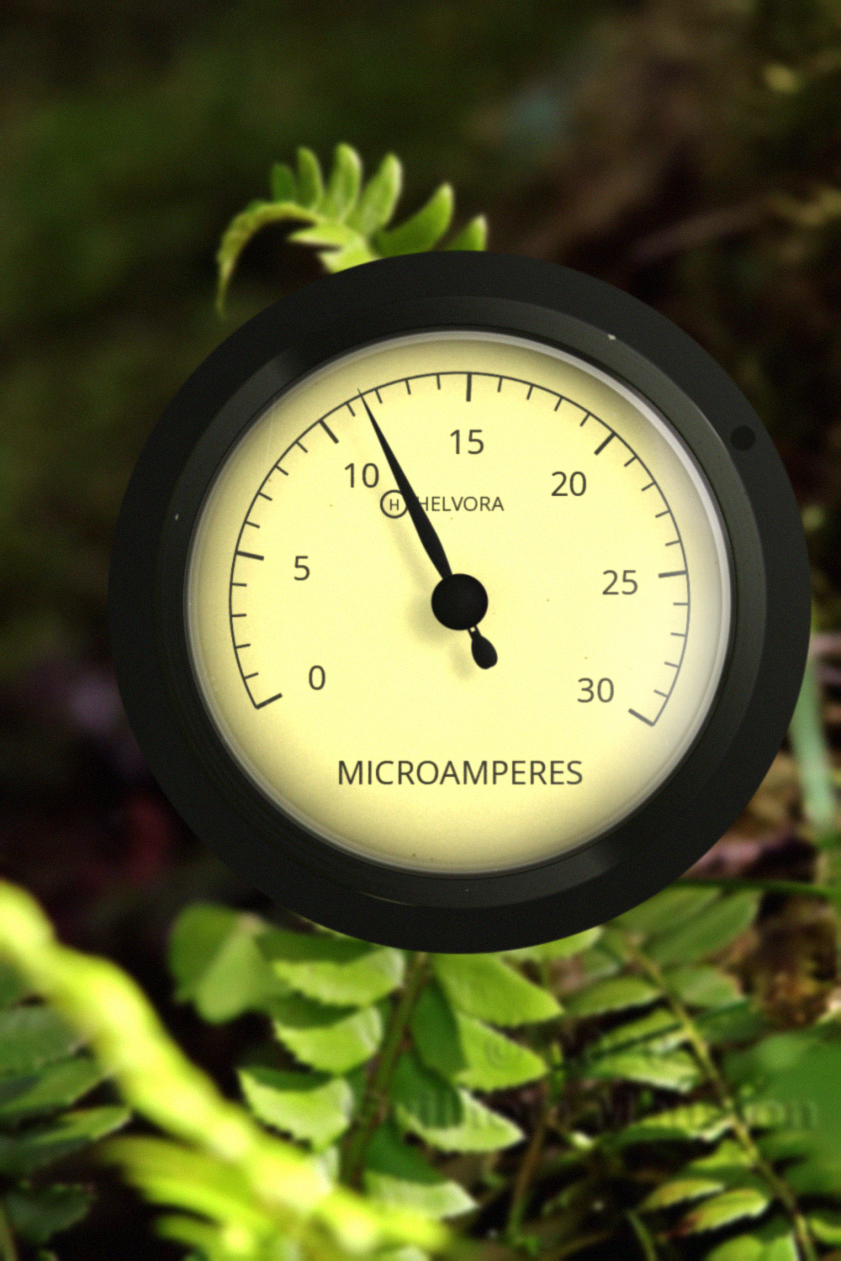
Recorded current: 11.5
